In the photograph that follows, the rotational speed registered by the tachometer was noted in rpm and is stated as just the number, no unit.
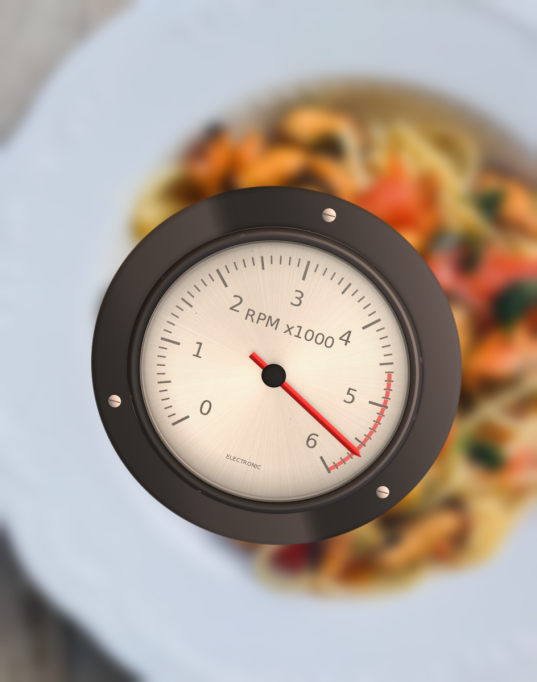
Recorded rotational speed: 5600
